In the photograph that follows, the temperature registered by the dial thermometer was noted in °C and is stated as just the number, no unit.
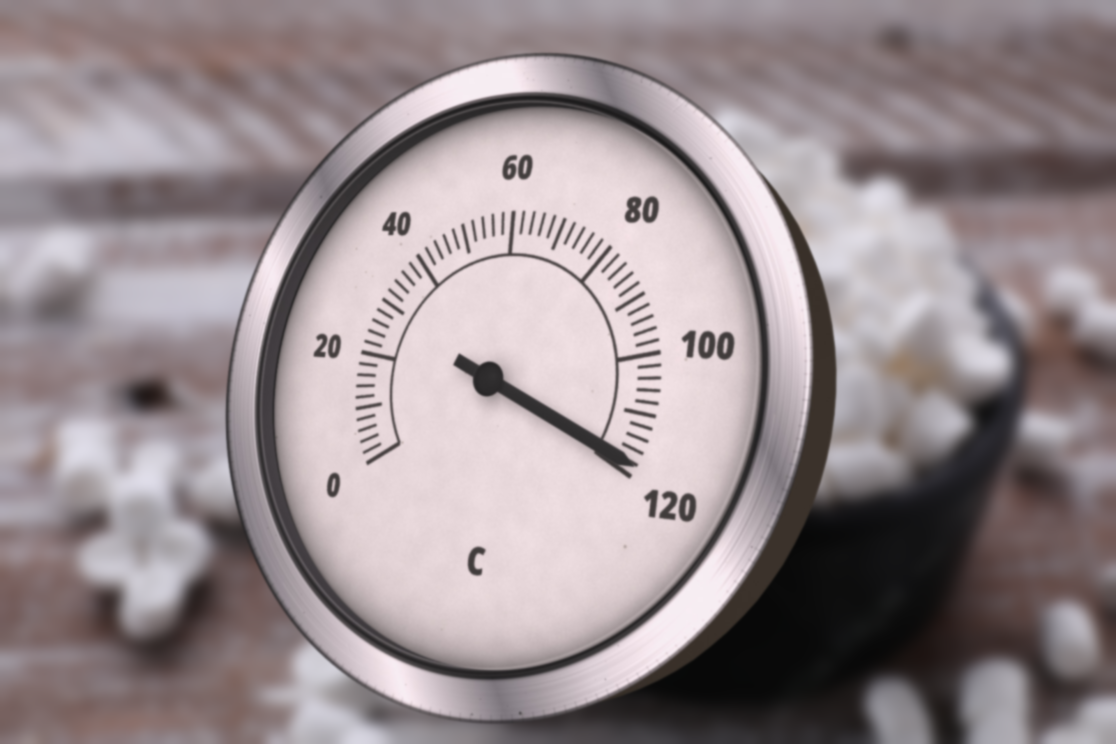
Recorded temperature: 118
